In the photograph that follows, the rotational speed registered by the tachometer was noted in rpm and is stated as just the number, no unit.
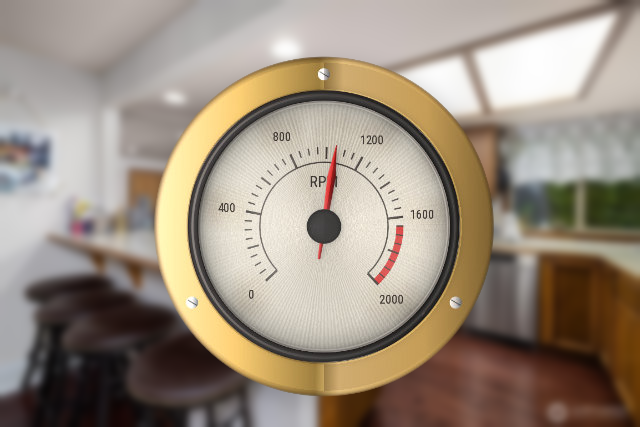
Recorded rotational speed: 1050
